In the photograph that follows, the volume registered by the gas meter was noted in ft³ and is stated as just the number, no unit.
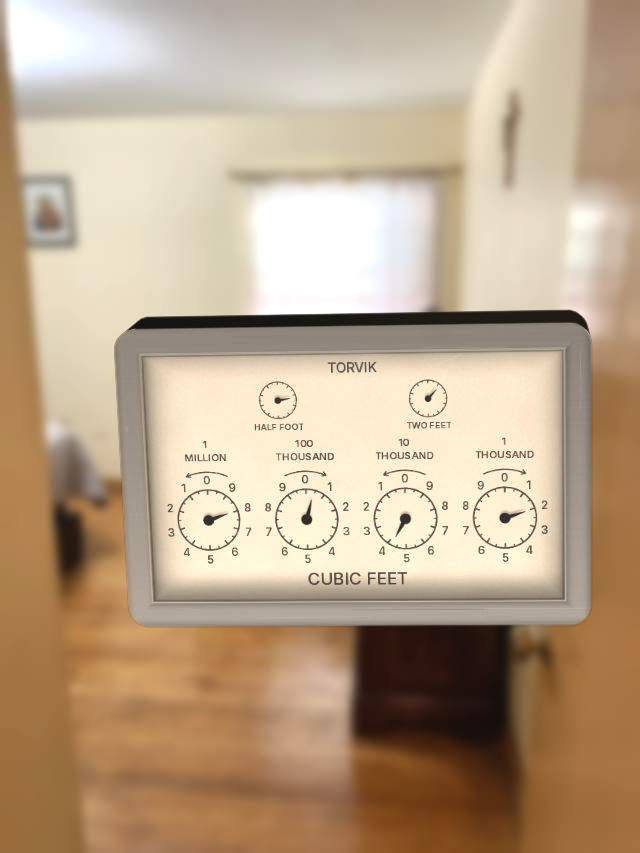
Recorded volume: 804200
